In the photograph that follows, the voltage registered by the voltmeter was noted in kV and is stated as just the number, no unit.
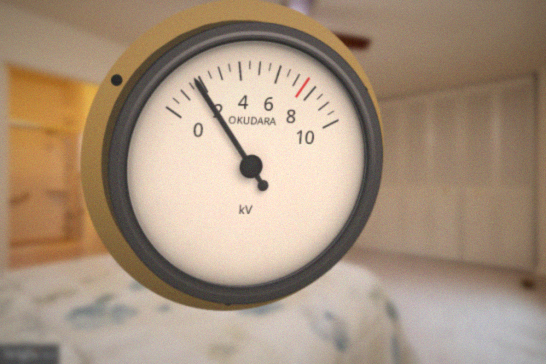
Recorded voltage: 1.75
